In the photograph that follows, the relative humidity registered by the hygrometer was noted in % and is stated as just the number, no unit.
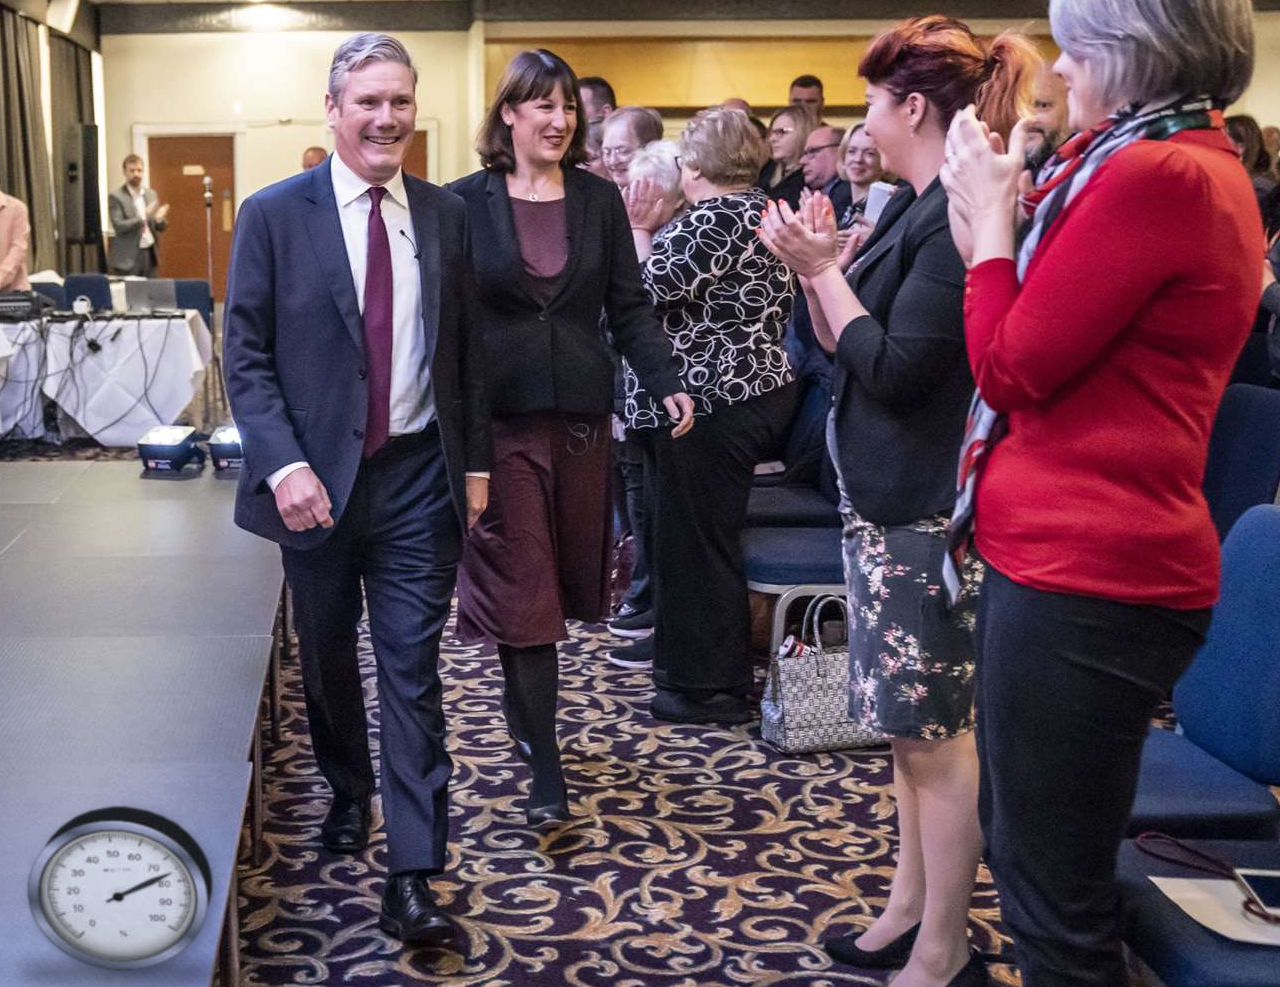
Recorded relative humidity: 75
